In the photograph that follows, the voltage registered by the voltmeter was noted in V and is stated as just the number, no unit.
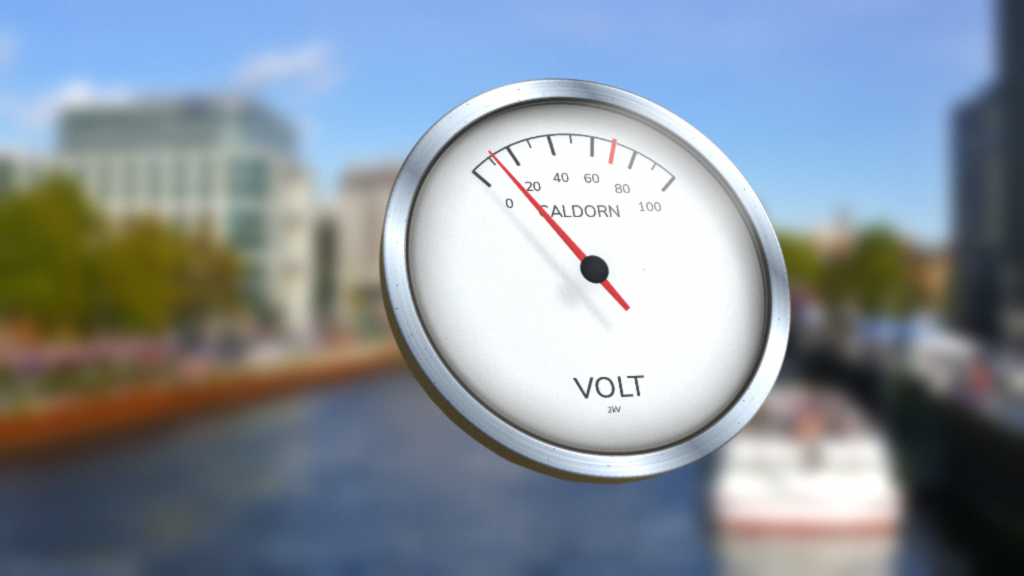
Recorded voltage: 10
